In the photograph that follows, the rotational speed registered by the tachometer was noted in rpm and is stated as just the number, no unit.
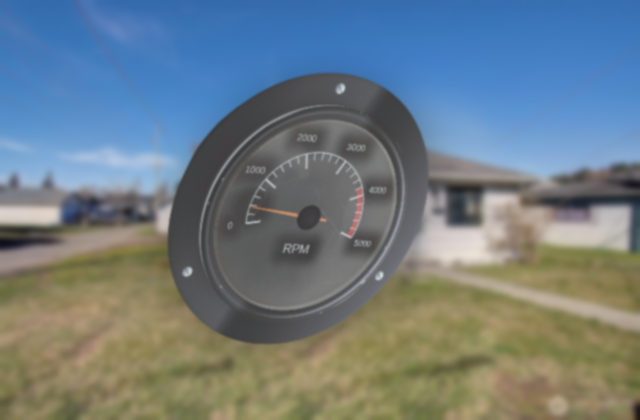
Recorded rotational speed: 400
